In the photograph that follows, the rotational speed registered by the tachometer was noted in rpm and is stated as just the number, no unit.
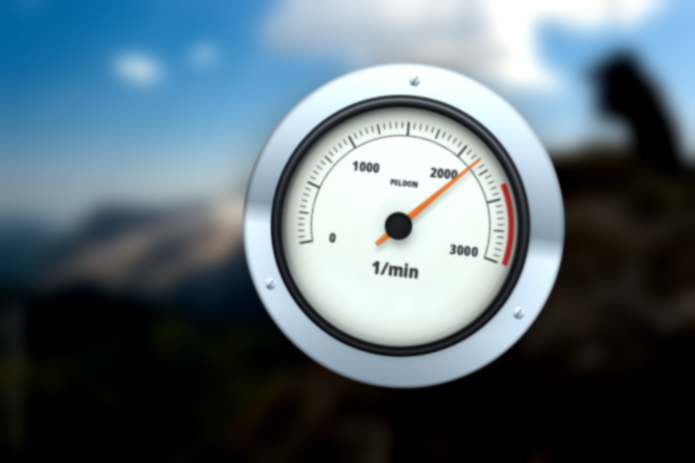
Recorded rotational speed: 2150
